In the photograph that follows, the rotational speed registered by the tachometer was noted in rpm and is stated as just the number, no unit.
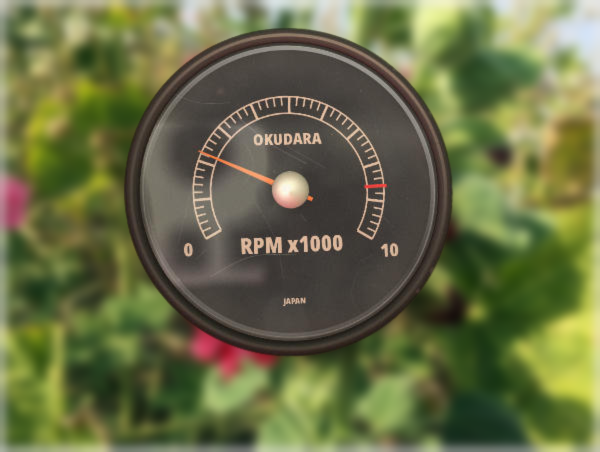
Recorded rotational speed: 2200
